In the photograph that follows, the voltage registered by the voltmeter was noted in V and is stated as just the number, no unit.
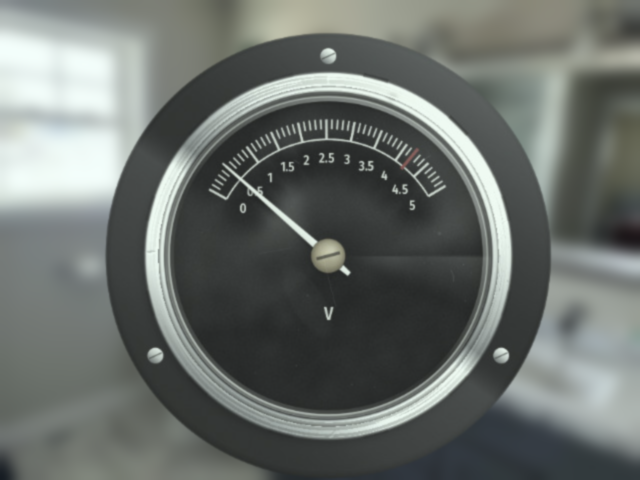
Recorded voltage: 0.5
